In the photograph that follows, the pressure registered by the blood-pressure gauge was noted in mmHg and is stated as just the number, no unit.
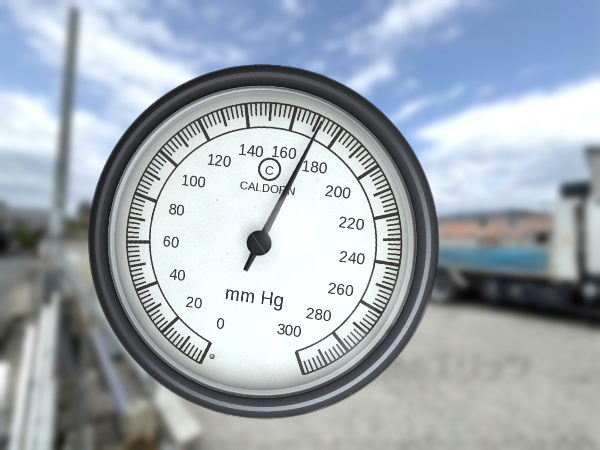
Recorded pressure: 172
